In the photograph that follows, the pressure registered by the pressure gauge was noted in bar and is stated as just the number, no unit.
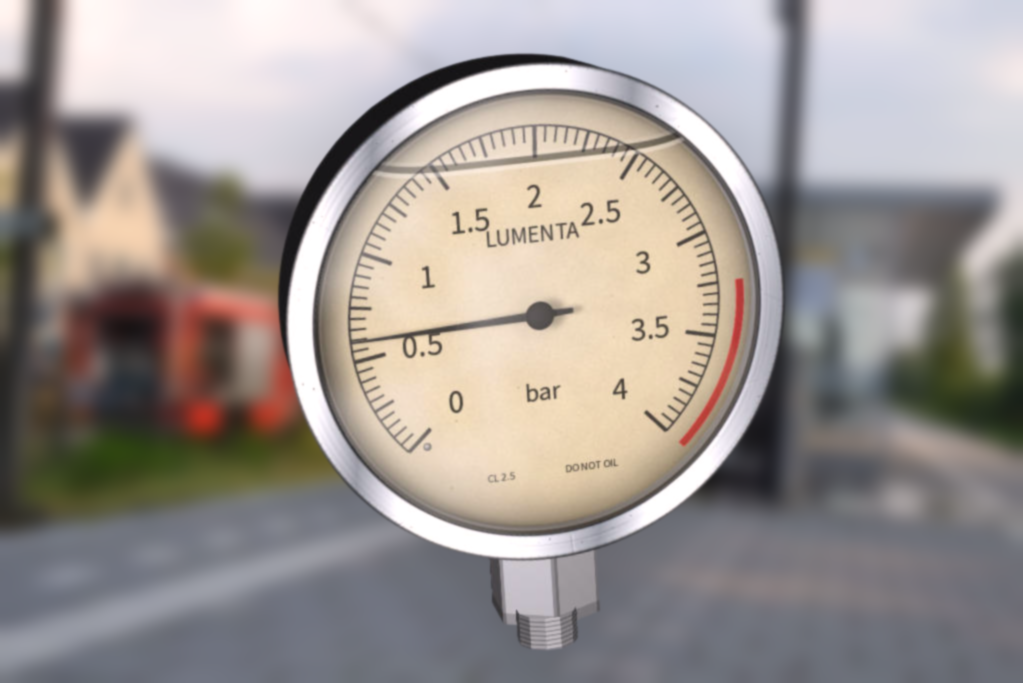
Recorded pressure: 0.6
